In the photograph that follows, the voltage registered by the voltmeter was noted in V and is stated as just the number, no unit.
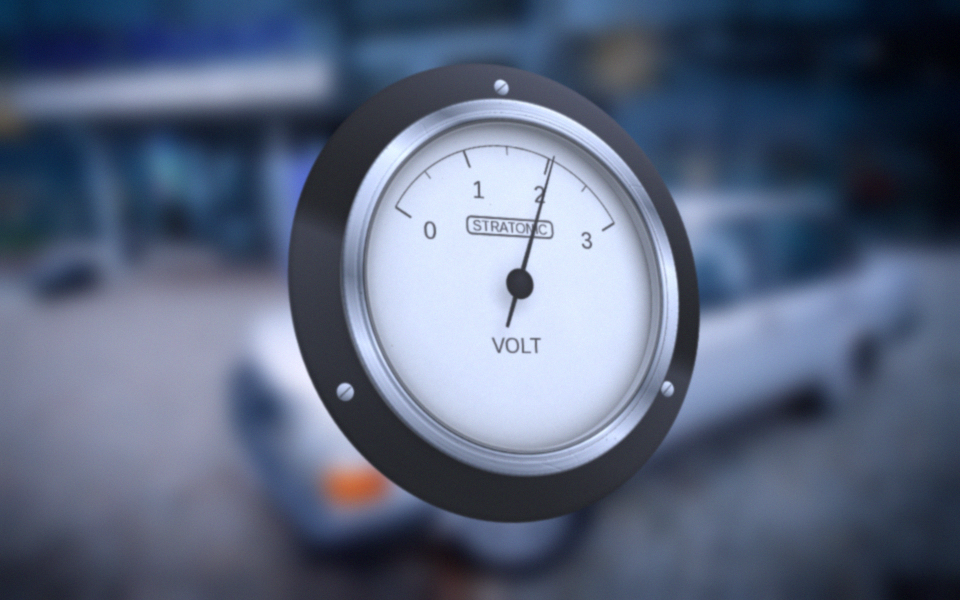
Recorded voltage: 2
